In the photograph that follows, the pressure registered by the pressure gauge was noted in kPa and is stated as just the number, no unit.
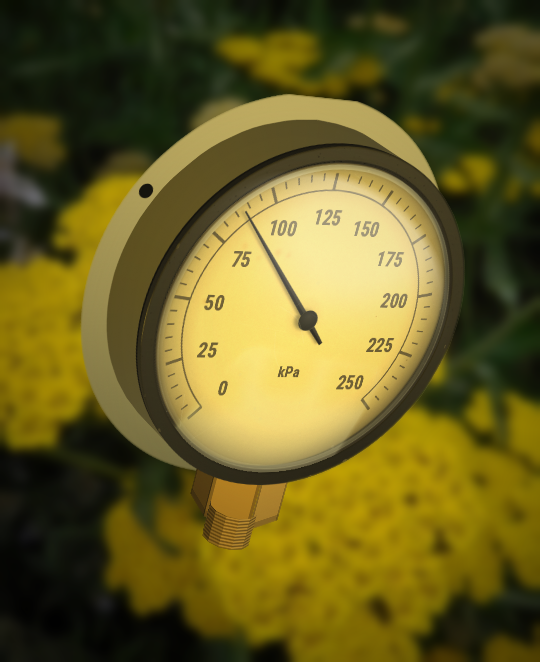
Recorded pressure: 87.5
